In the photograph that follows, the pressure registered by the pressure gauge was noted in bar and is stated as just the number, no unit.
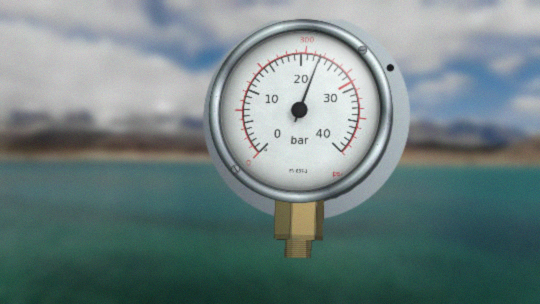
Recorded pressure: 23
